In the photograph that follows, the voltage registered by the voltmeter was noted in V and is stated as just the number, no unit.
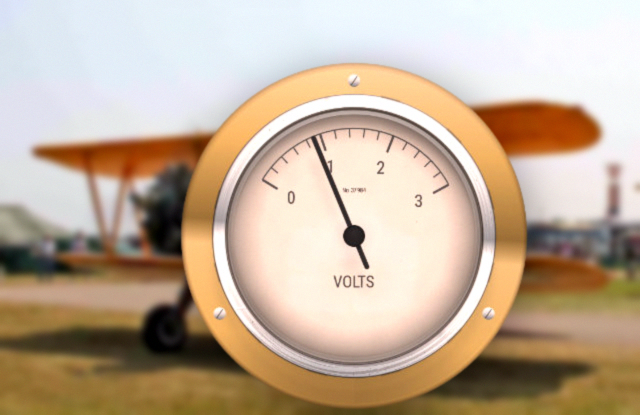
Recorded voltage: 0.9
